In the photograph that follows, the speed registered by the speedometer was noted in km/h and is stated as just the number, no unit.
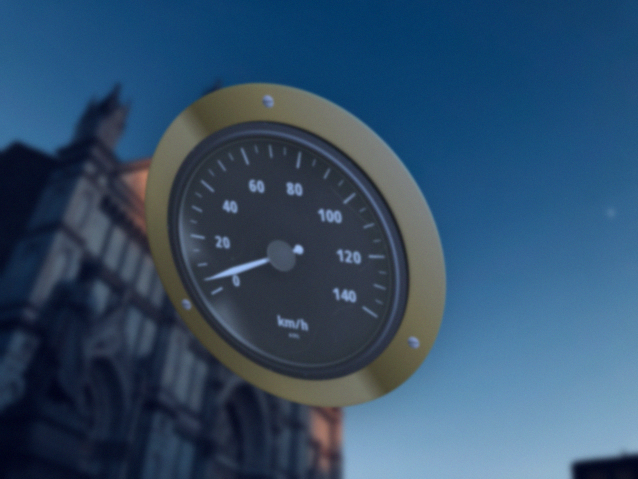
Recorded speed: 5
